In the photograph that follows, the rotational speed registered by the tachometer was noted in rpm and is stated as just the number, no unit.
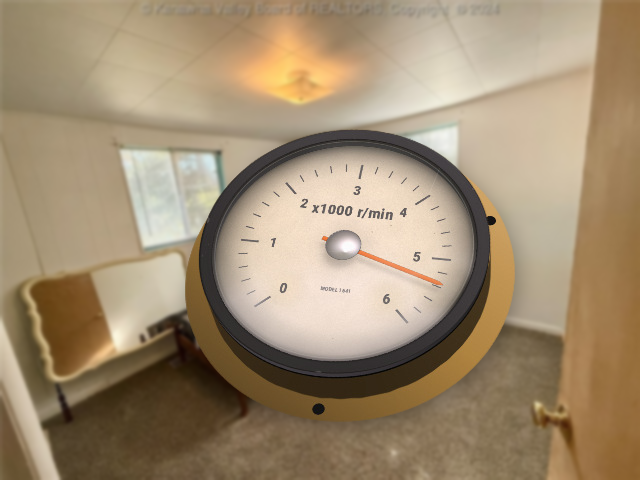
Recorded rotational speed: 5400
